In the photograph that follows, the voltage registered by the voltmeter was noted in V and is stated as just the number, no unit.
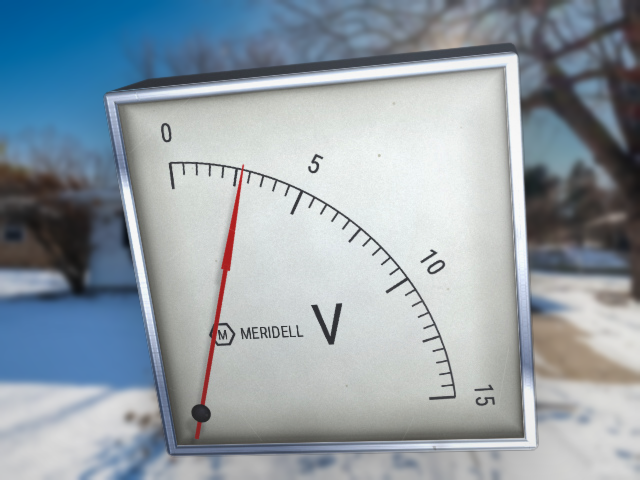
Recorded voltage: 2.75
